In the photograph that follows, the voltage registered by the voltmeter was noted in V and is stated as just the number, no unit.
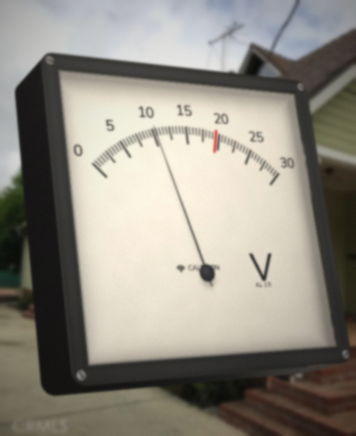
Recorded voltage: 10
